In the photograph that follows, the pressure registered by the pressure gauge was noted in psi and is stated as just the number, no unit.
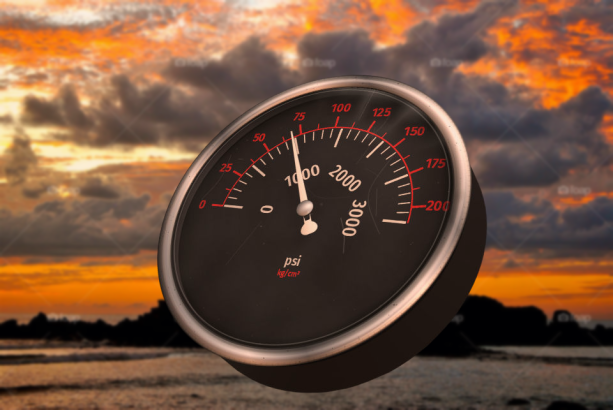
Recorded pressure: 1000
